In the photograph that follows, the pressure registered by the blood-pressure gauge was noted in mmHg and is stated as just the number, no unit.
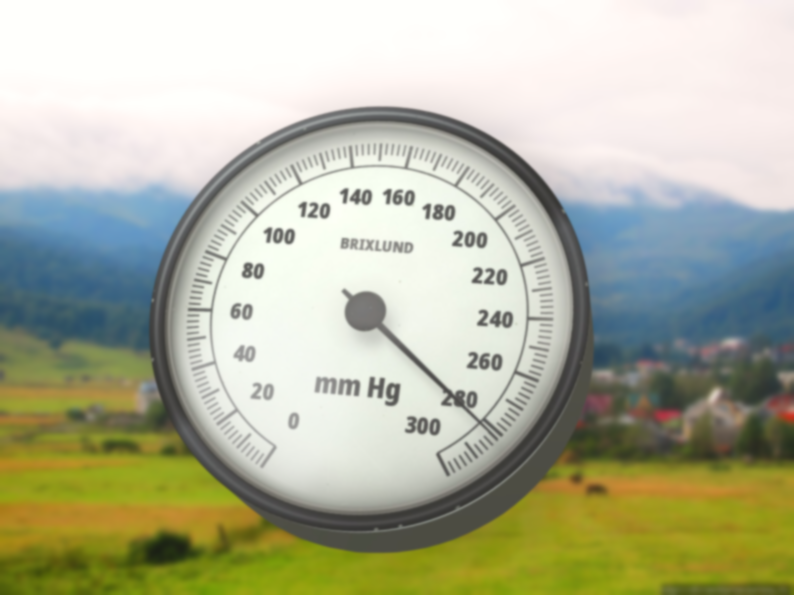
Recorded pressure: 282
